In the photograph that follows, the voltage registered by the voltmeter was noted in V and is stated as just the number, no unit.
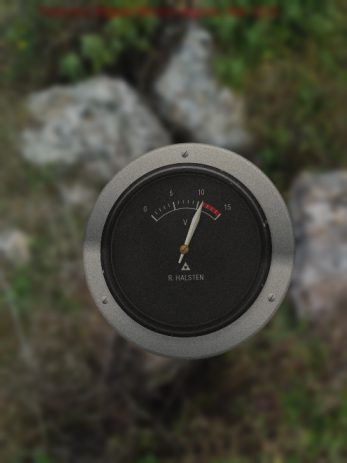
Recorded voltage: 11
